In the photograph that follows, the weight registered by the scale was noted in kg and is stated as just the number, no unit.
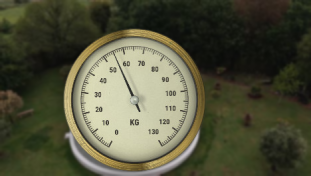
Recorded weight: 55
